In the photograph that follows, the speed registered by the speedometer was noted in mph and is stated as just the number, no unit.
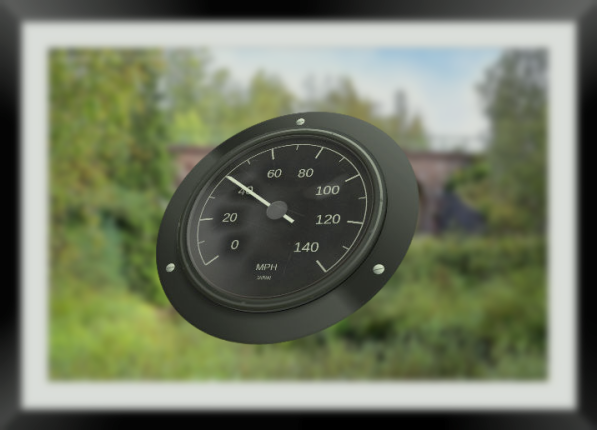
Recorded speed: 40
